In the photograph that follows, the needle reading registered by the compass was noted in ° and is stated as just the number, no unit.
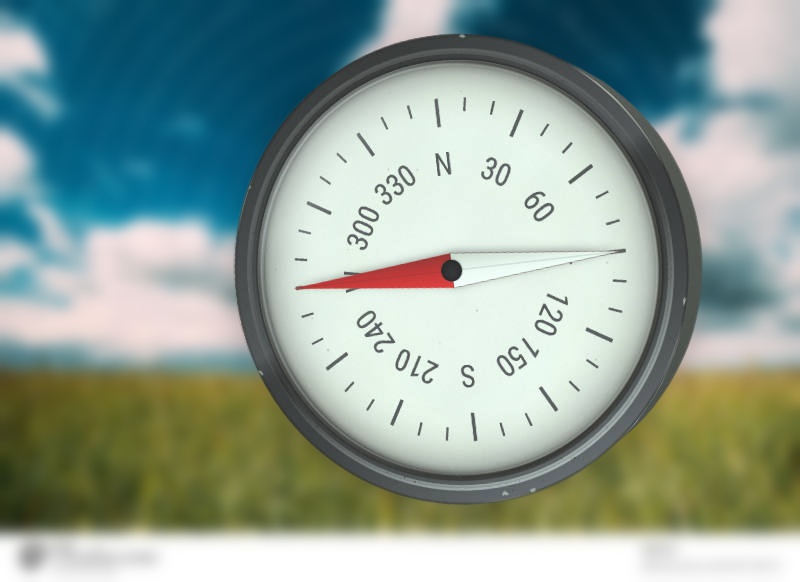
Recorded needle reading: 270
